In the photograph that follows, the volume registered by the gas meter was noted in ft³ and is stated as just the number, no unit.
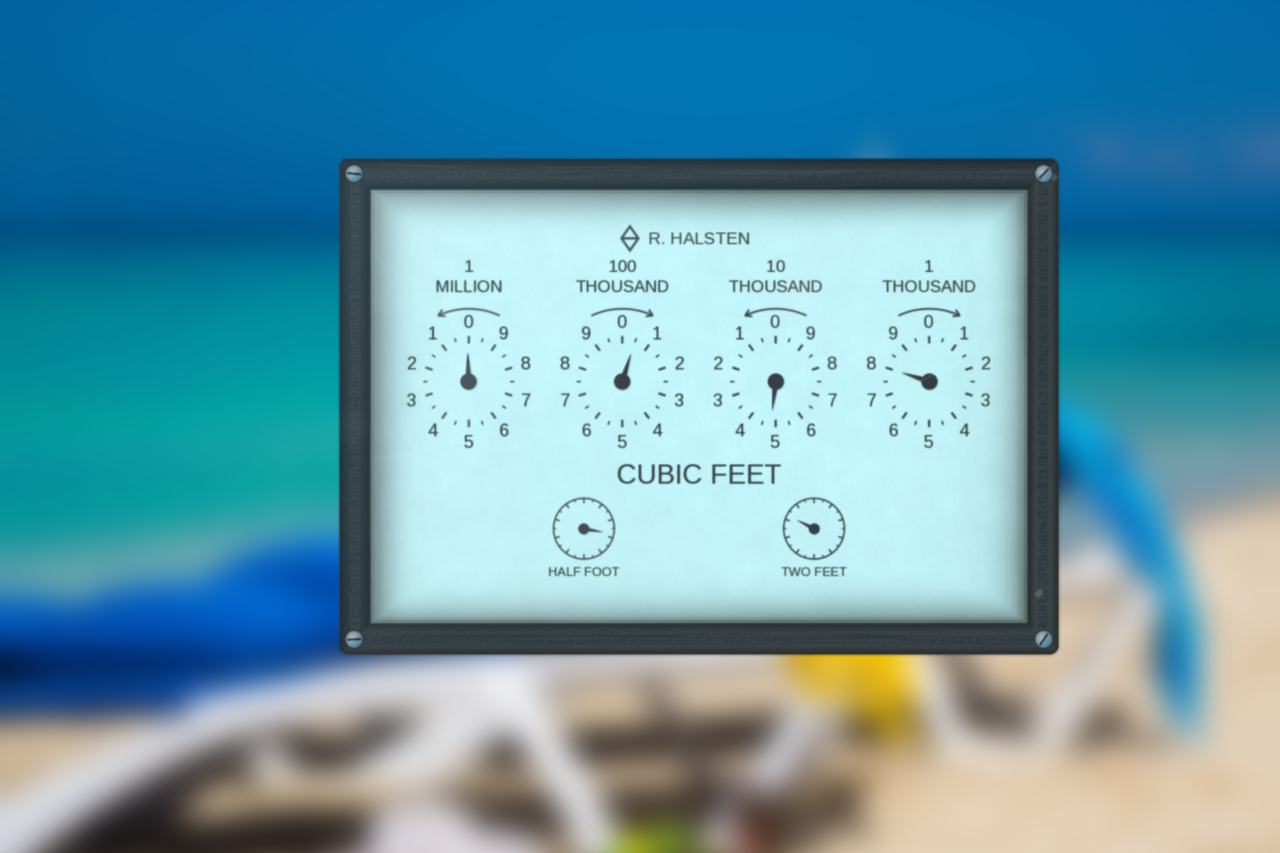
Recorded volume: 4800
